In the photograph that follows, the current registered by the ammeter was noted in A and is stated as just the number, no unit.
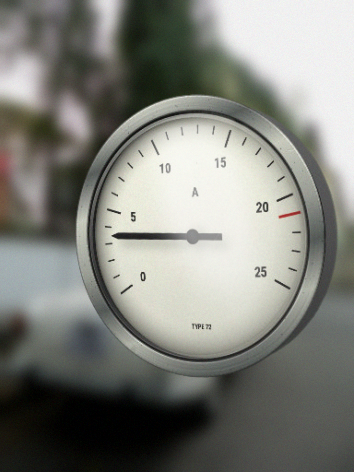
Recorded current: 3.5
